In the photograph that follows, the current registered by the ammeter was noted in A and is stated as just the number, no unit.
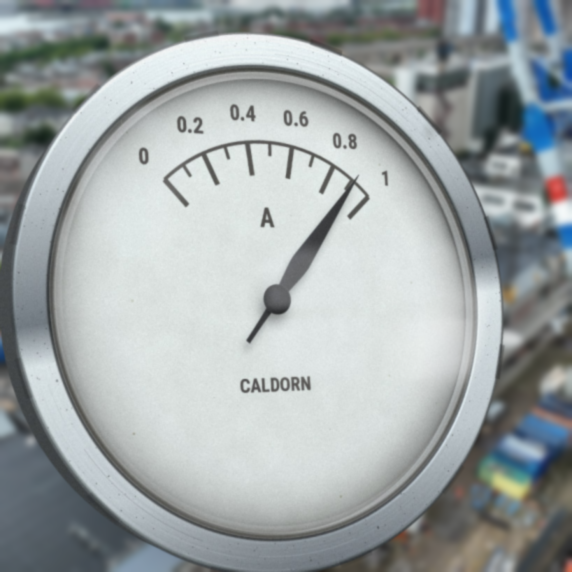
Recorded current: 0.9
